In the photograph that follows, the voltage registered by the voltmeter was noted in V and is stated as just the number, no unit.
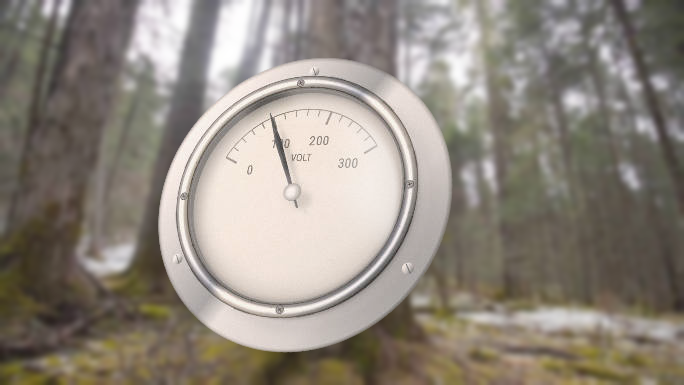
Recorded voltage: 100
